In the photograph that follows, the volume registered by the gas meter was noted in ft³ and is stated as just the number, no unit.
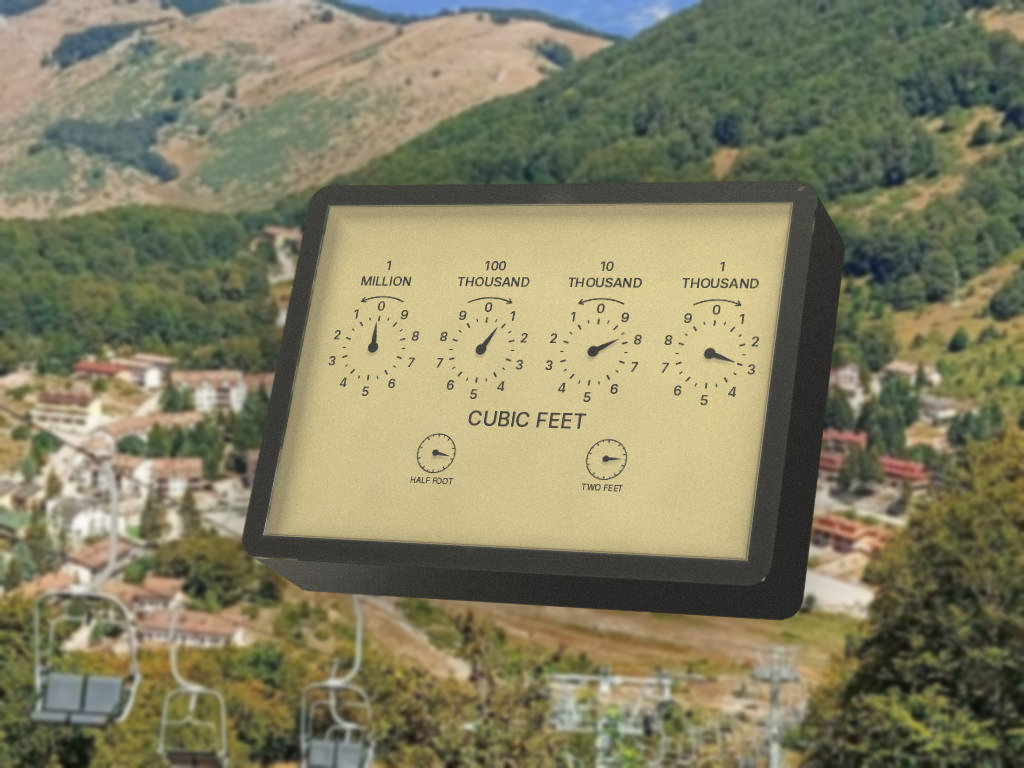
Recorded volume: 8300
